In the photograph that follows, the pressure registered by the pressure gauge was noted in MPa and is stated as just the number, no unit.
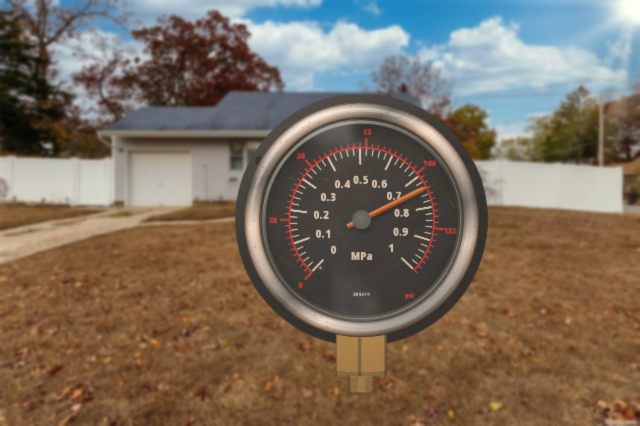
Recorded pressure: 0.74
